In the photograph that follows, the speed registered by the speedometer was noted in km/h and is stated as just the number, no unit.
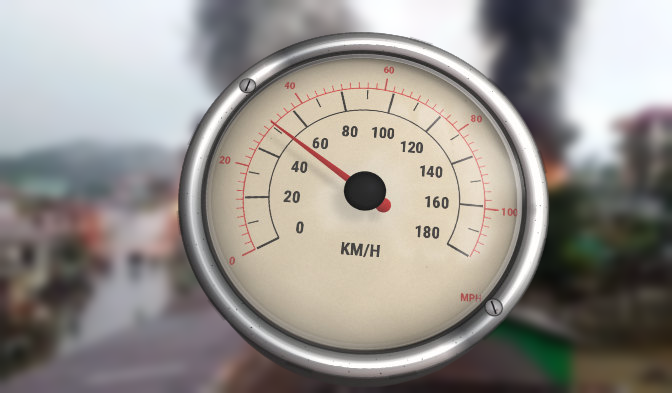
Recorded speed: 50
